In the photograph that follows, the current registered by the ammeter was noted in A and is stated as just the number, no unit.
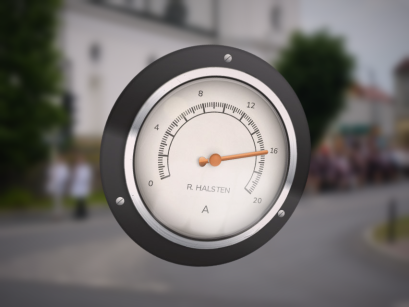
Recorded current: 16
